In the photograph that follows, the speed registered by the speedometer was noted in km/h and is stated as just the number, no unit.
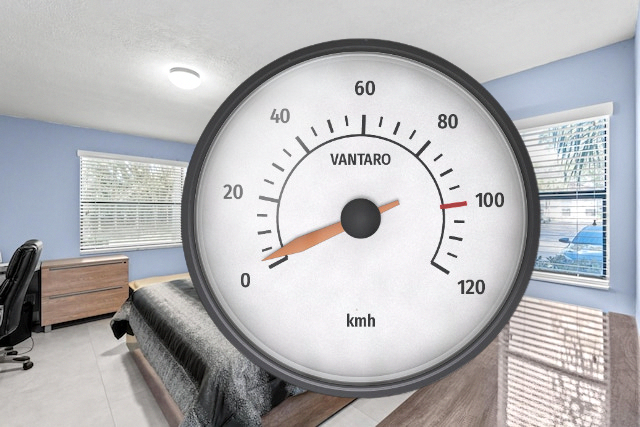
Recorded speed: 2.5
